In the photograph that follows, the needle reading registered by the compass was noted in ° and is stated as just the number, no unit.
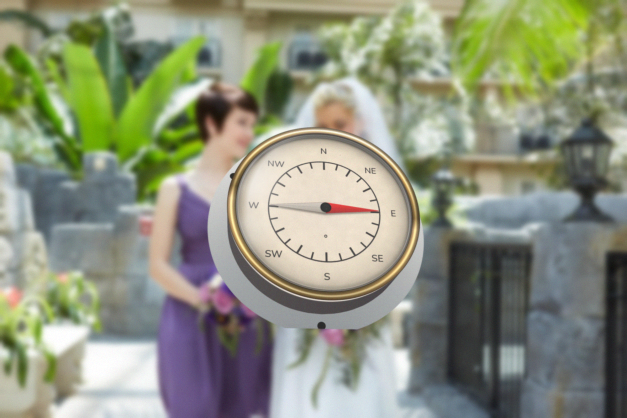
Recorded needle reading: 90
